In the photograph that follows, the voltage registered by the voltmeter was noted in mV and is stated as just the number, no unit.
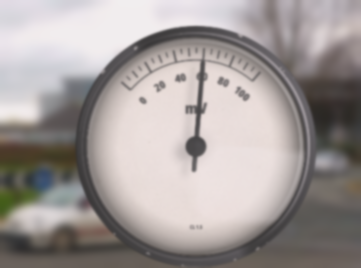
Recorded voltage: 60
